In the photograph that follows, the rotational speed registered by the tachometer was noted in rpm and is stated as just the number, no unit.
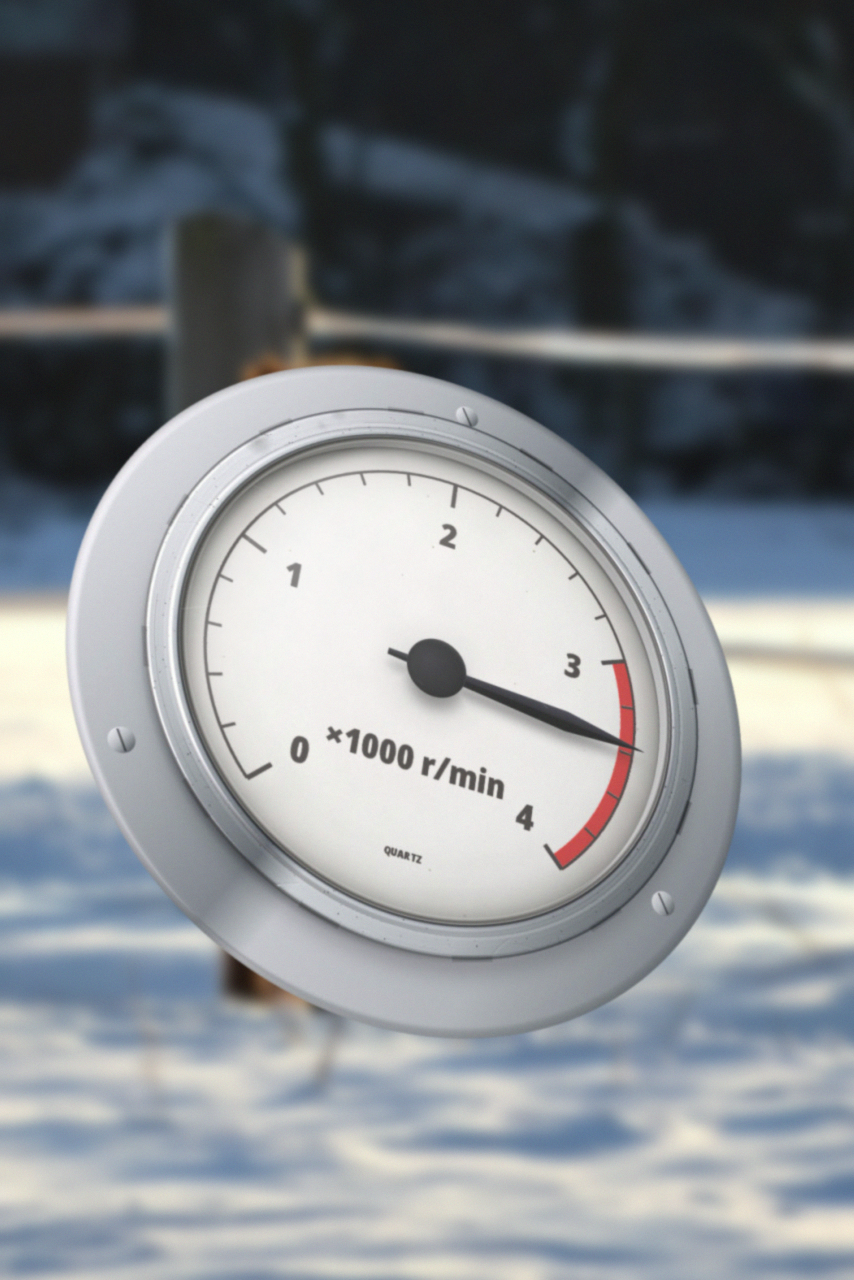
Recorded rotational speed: 3400
